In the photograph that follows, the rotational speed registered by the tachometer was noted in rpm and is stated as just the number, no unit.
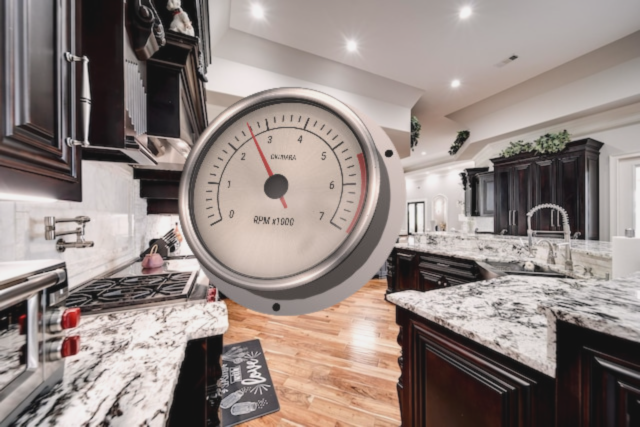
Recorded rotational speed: 2600
